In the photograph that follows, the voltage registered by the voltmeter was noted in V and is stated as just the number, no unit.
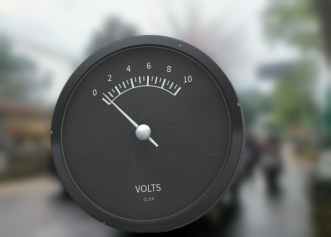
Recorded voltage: 0.5
